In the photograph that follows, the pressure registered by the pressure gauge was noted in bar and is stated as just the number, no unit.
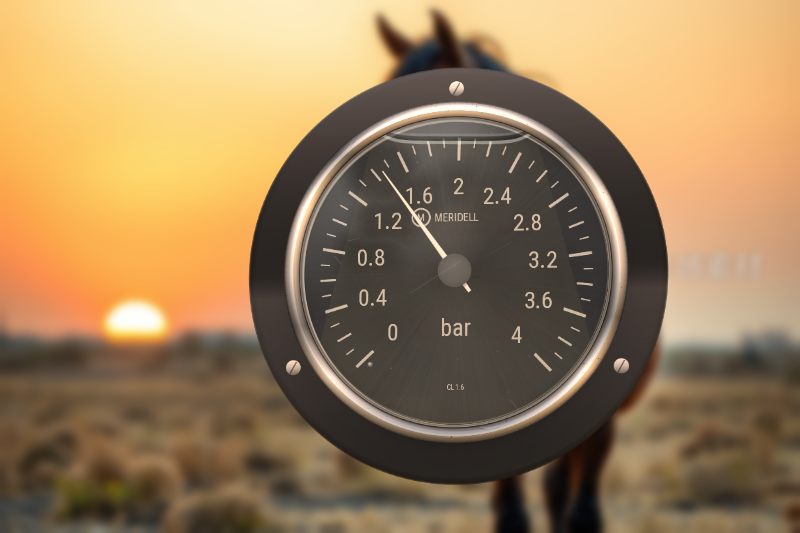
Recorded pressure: 1.45
